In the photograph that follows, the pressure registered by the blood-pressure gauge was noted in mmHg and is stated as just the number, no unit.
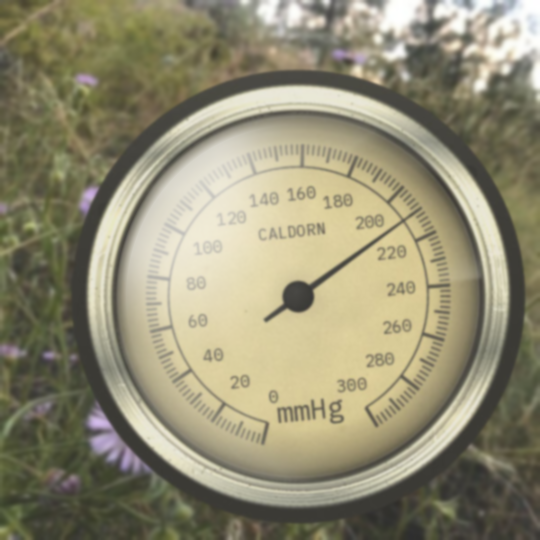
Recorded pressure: 210
